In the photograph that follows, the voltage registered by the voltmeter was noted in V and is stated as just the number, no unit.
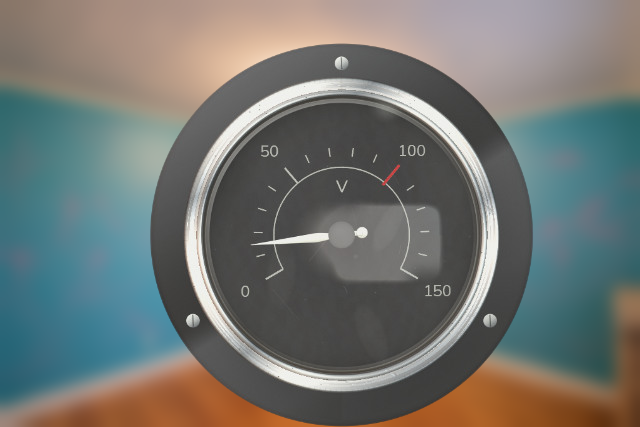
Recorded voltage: 15
